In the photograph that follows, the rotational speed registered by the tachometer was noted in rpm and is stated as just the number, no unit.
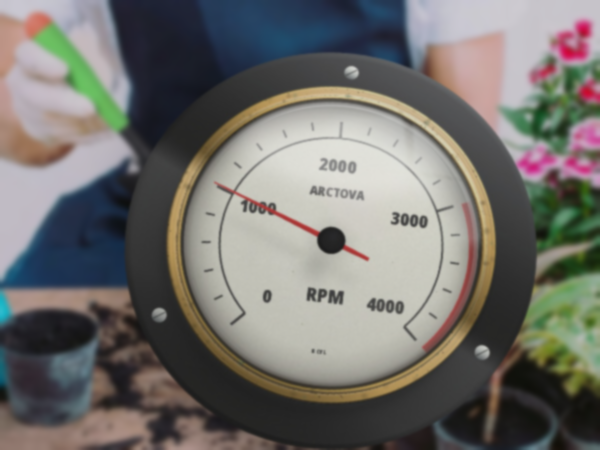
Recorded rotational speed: 1000
